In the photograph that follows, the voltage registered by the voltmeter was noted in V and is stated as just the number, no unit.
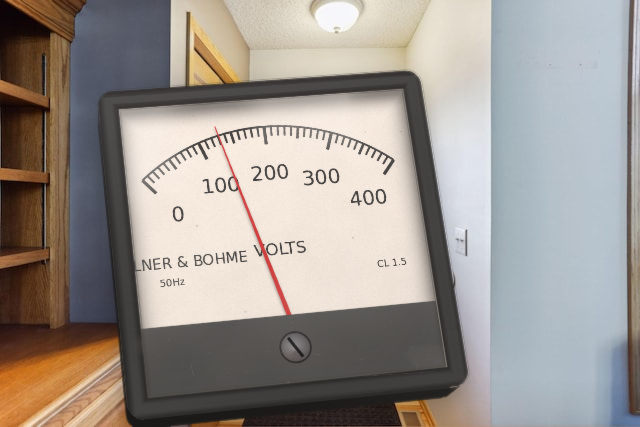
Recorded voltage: 130
